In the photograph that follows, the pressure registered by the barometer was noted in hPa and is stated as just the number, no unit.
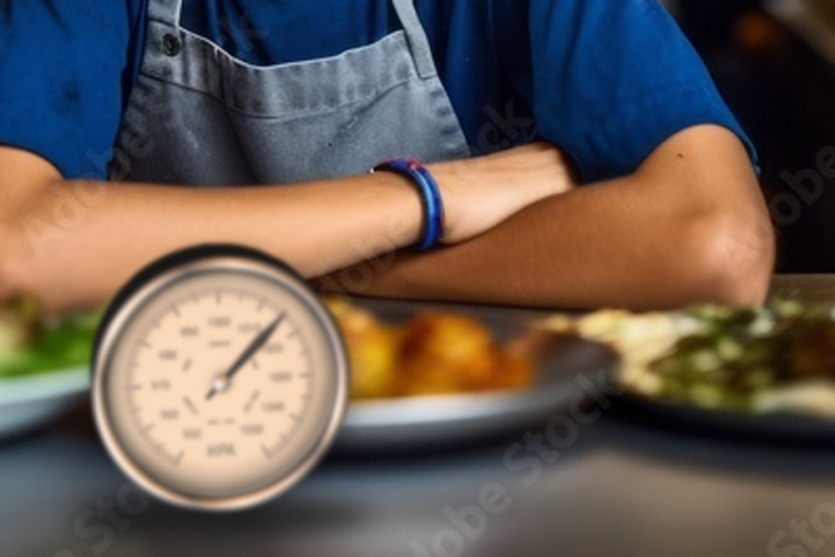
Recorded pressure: 1015
